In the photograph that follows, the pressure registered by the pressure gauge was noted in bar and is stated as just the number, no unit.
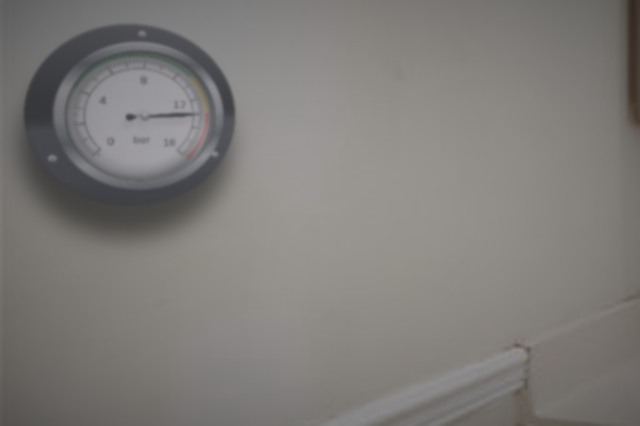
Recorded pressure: 13
